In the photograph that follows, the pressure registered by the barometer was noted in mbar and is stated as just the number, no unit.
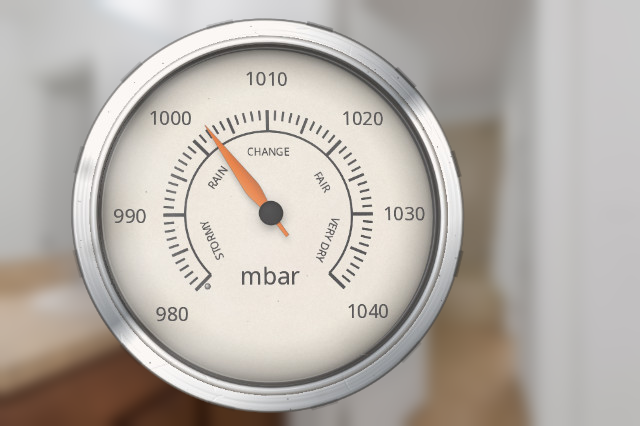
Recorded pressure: 1002
